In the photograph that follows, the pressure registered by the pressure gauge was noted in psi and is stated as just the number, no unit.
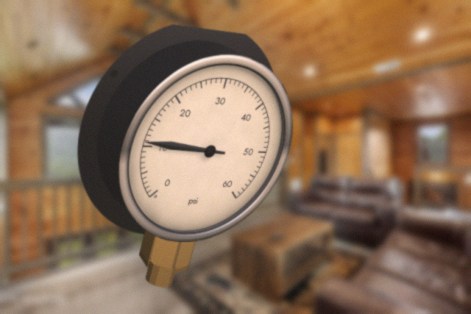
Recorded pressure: 11
